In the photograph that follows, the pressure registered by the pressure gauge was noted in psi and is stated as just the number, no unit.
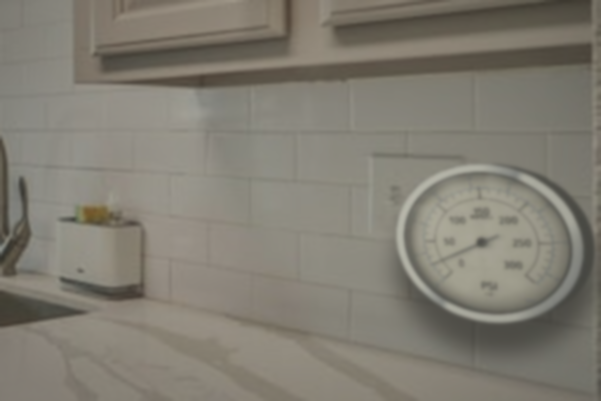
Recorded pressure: 20
